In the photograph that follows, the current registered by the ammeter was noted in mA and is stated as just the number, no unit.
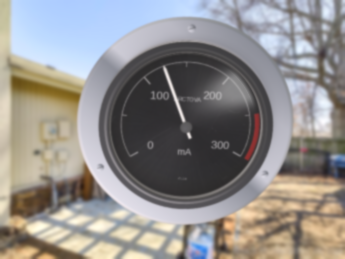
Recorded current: 125
